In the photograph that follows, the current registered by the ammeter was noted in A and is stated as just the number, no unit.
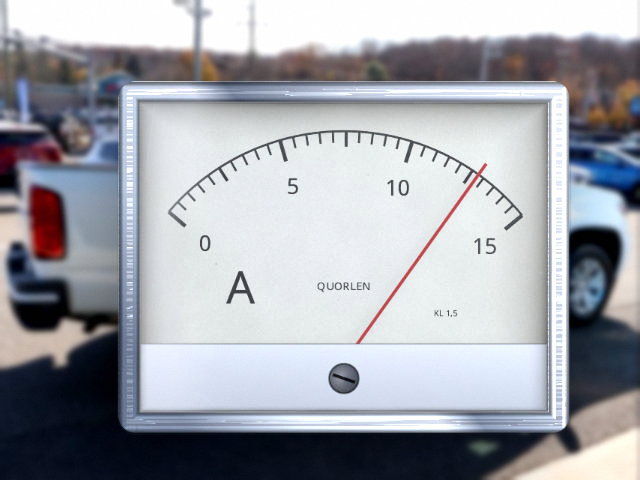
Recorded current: 12.75
